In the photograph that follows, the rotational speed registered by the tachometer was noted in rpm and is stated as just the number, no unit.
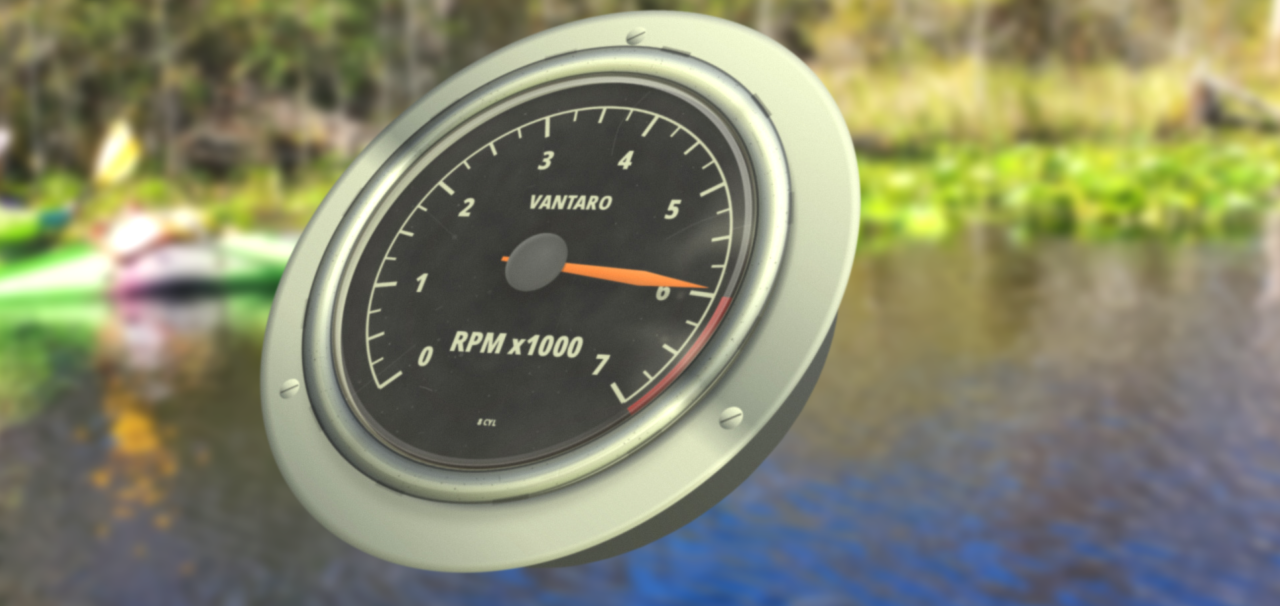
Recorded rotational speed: 6000
